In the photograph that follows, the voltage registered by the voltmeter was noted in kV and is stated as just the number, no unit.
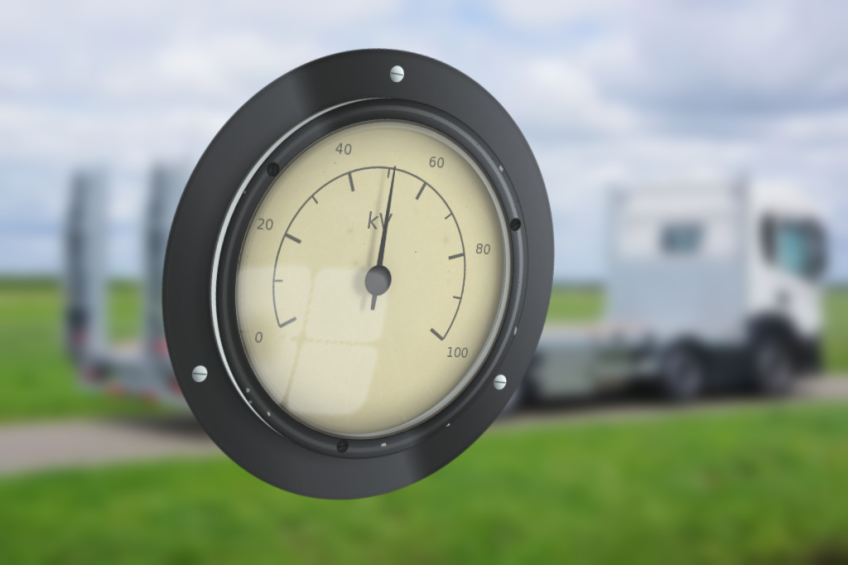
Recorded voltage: 50
